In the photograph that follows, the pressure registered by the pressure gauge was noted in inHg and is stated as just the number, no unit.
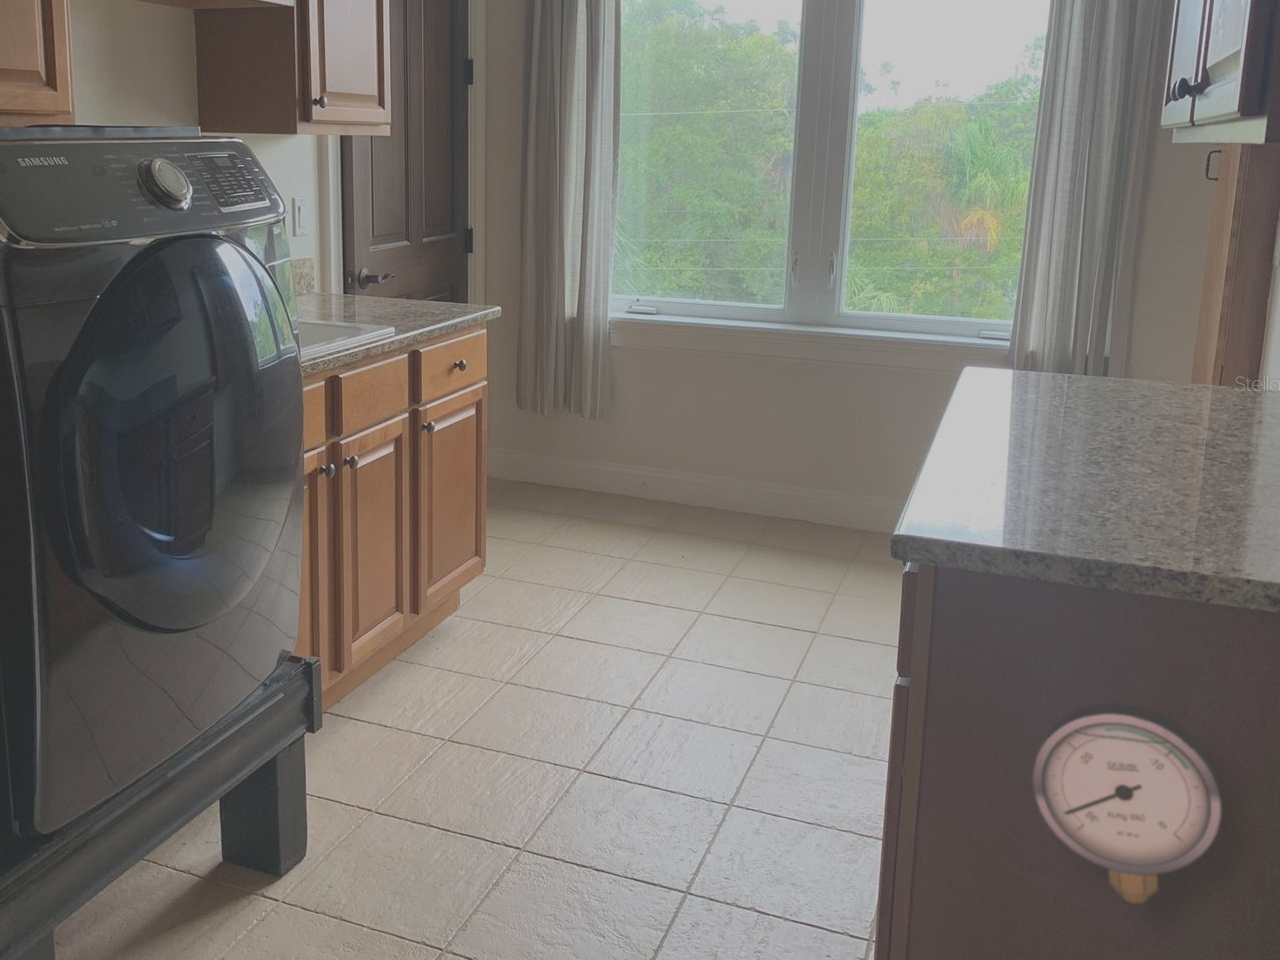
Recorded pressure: -28
